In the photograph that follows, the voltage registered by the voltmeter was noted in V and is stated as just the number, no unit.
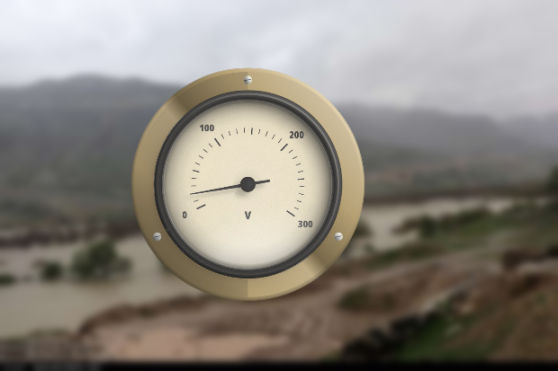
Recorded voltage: 20
